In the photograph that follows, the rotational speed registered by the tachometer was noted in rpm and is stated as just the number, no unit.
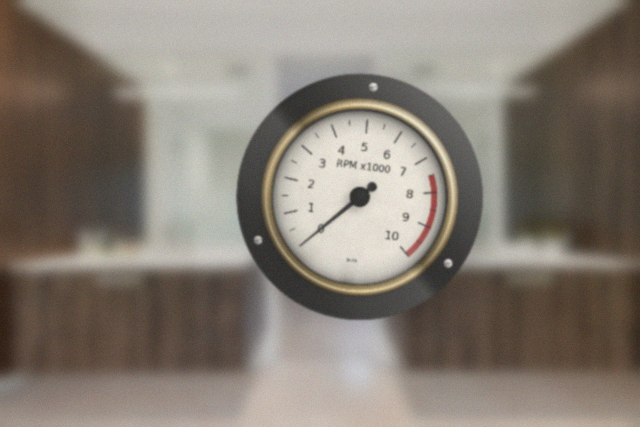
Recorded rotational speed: 0
